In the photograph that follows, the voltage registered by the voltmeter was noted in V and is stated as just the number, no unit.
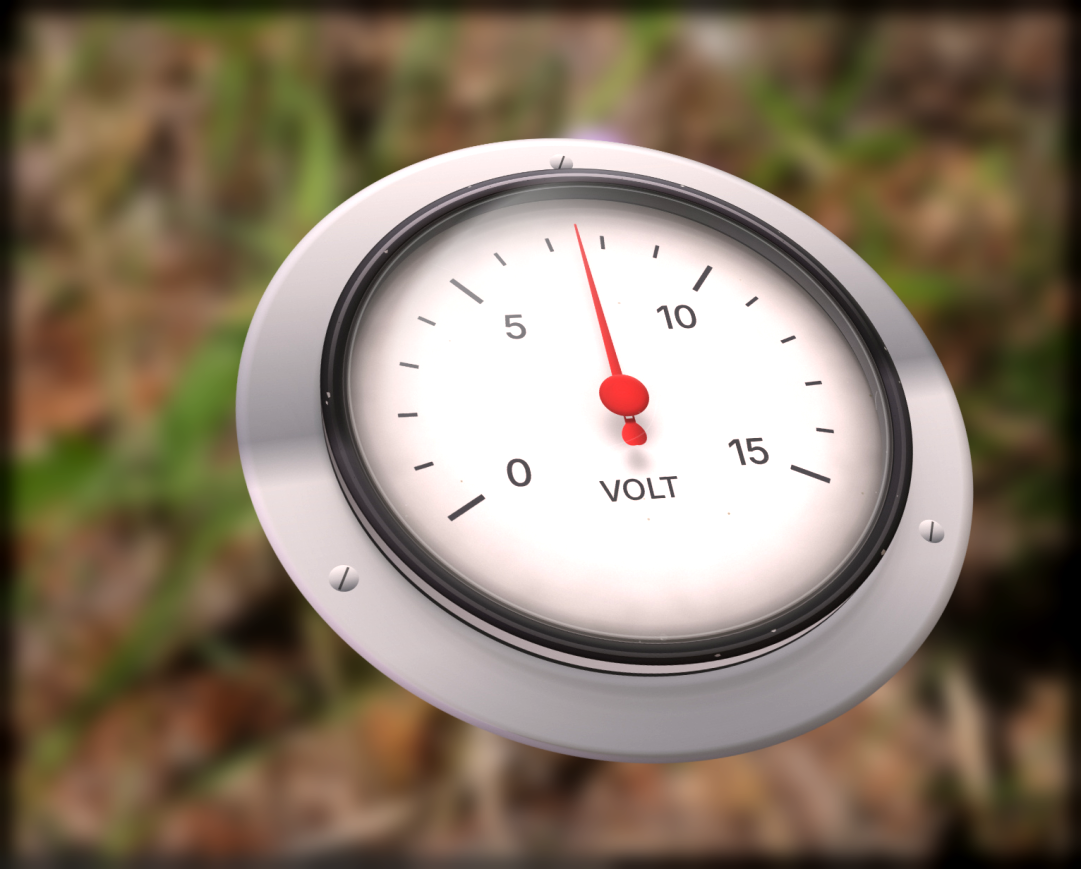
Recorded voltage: 7.5
